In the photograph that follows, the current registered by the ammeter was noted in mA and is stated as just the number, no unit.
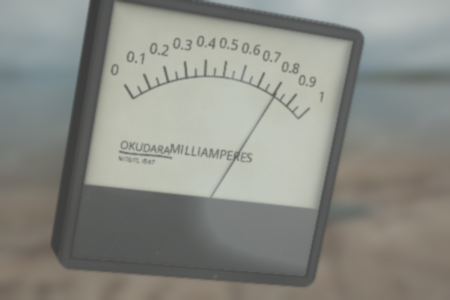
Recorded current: 0.8
